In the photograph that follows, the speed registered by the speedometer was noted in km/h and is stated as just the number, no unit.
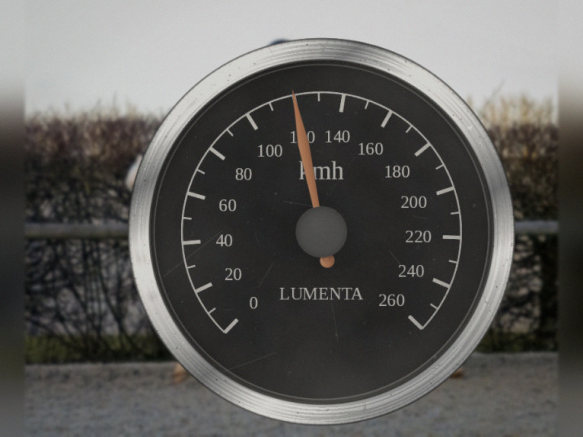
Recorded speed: 120
